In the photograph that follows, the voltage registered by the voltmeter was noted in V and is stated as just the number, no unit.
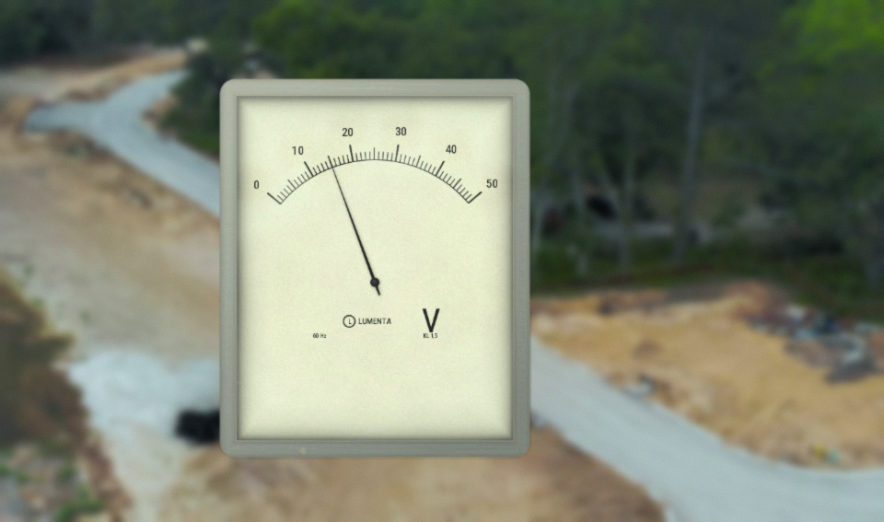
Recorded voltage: 15
